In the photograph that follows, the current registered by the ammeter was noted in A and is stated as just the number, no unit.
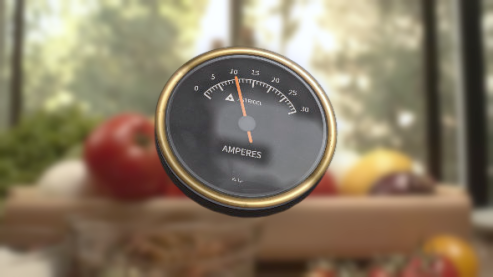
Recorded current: 10
